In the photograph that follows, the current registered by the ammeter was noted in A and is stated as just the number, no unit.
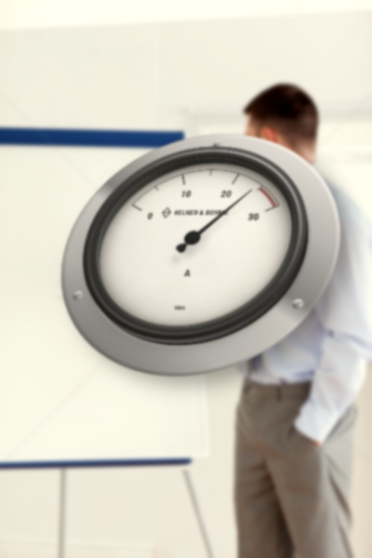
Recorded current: 25
